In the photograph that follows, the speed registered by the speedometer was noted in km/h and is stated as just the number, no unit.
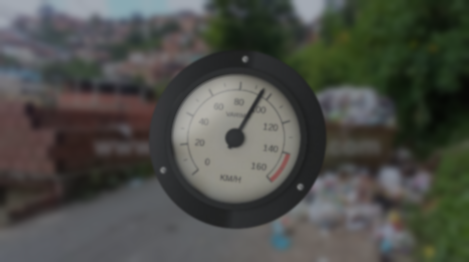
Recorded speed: 95
